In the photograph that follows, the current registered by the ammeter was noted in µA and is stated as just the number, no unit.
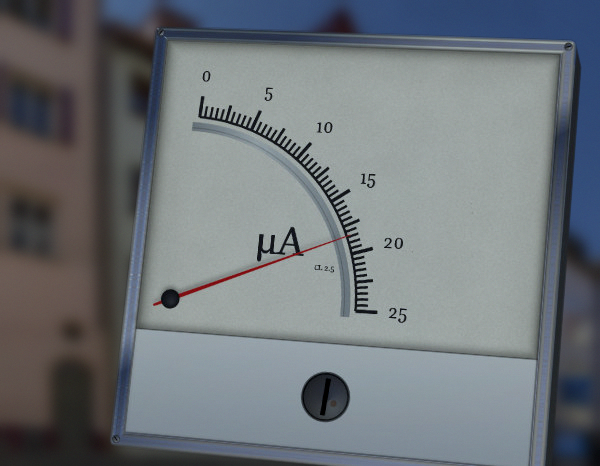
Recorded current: 18.5
